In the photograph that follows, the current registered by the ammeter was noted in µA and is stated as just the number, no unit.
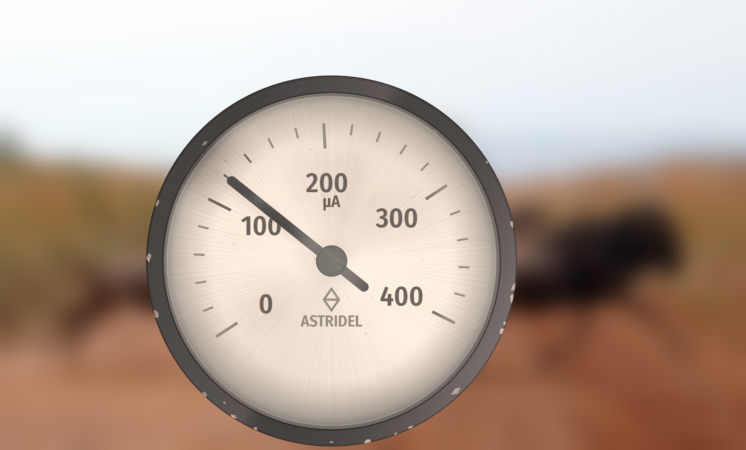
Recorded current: 120
